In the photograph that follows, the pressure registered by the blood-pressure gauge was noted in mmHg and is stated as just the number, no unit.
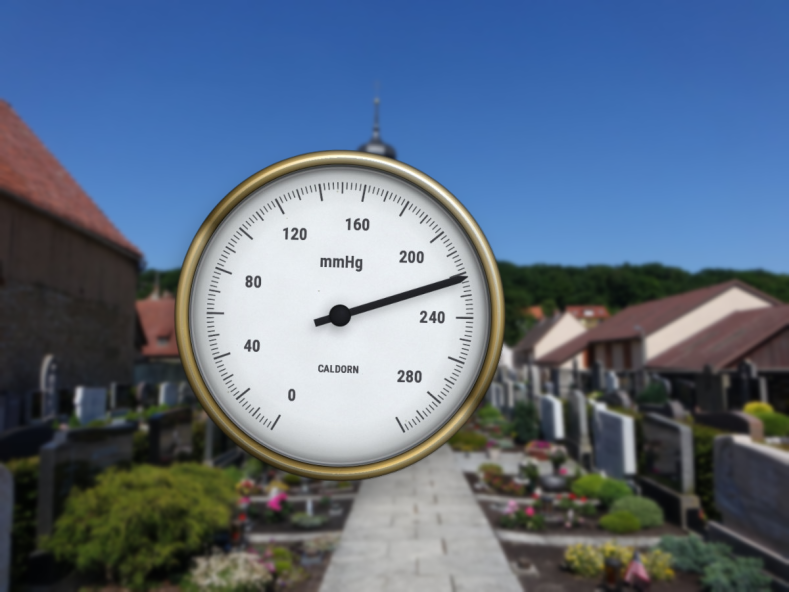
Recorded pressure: 222
